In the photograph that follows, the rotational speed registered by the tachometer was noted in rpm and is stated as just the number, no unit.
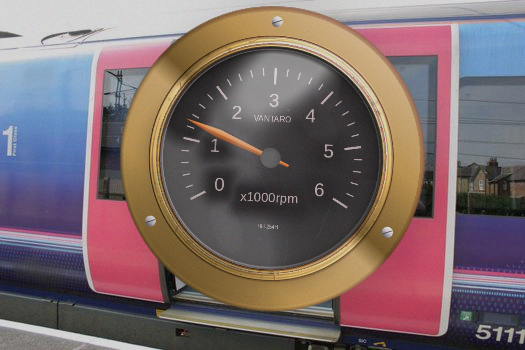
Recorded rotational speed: 1300
